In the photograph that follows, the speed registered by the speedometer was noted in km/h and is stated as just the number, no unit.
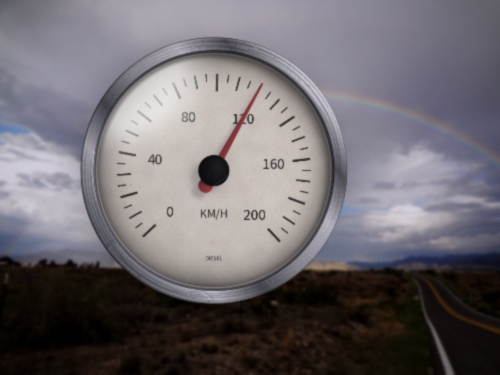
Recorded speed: 120
